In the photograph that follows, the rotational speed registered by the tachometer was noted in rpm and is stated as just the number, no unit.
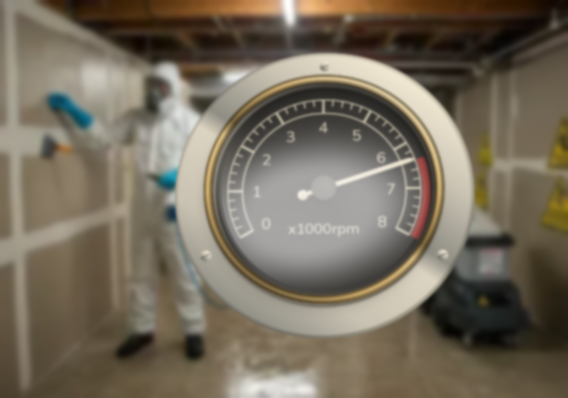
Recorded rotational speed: 6400
